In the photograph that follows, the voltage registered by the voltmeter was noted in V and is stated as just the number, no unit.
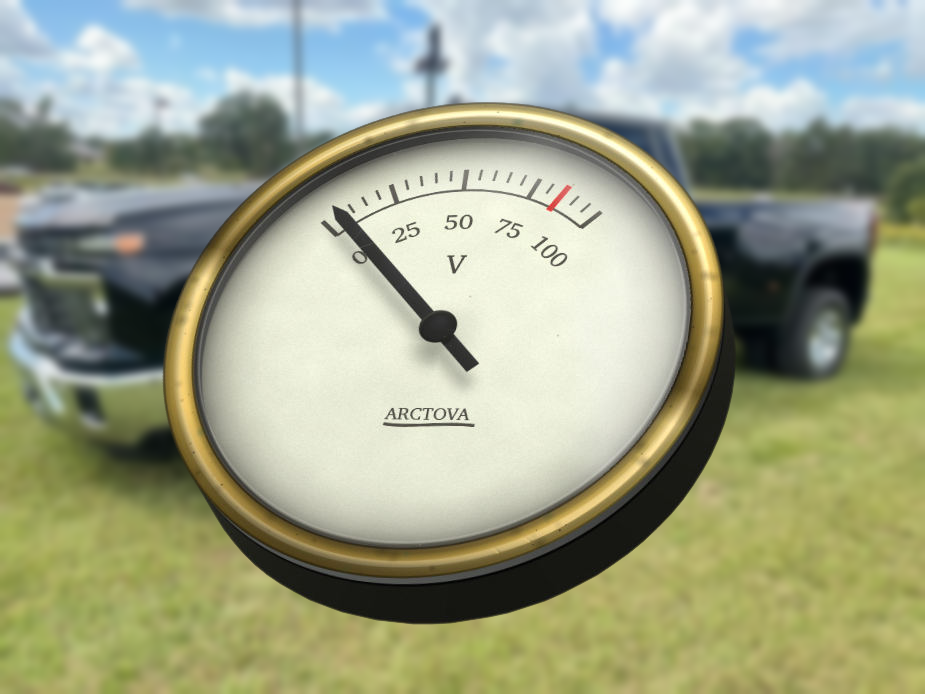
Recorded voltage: 5
